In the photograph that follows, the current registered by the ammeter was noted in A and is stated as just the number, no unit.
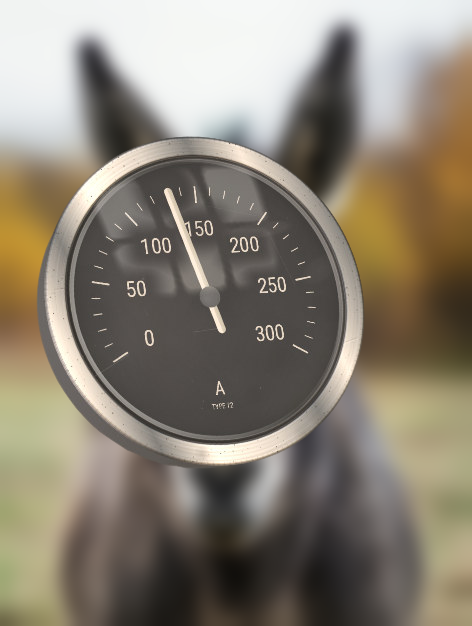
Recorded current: 130
